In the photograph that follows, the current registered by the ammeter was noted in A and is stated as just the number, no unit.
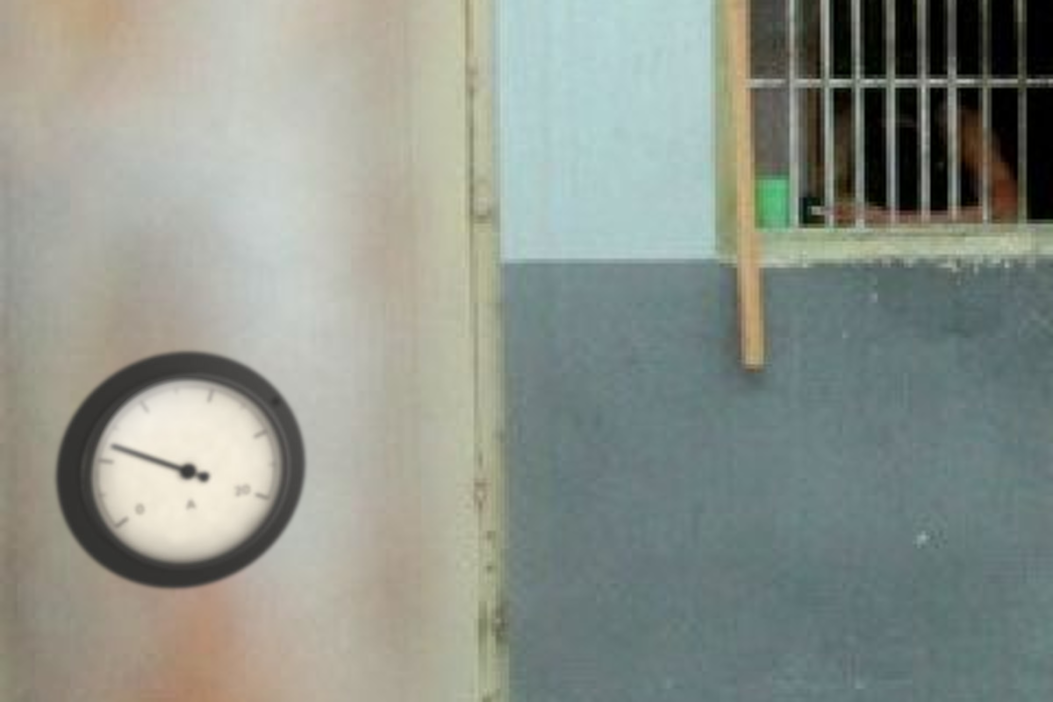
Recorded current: 5
